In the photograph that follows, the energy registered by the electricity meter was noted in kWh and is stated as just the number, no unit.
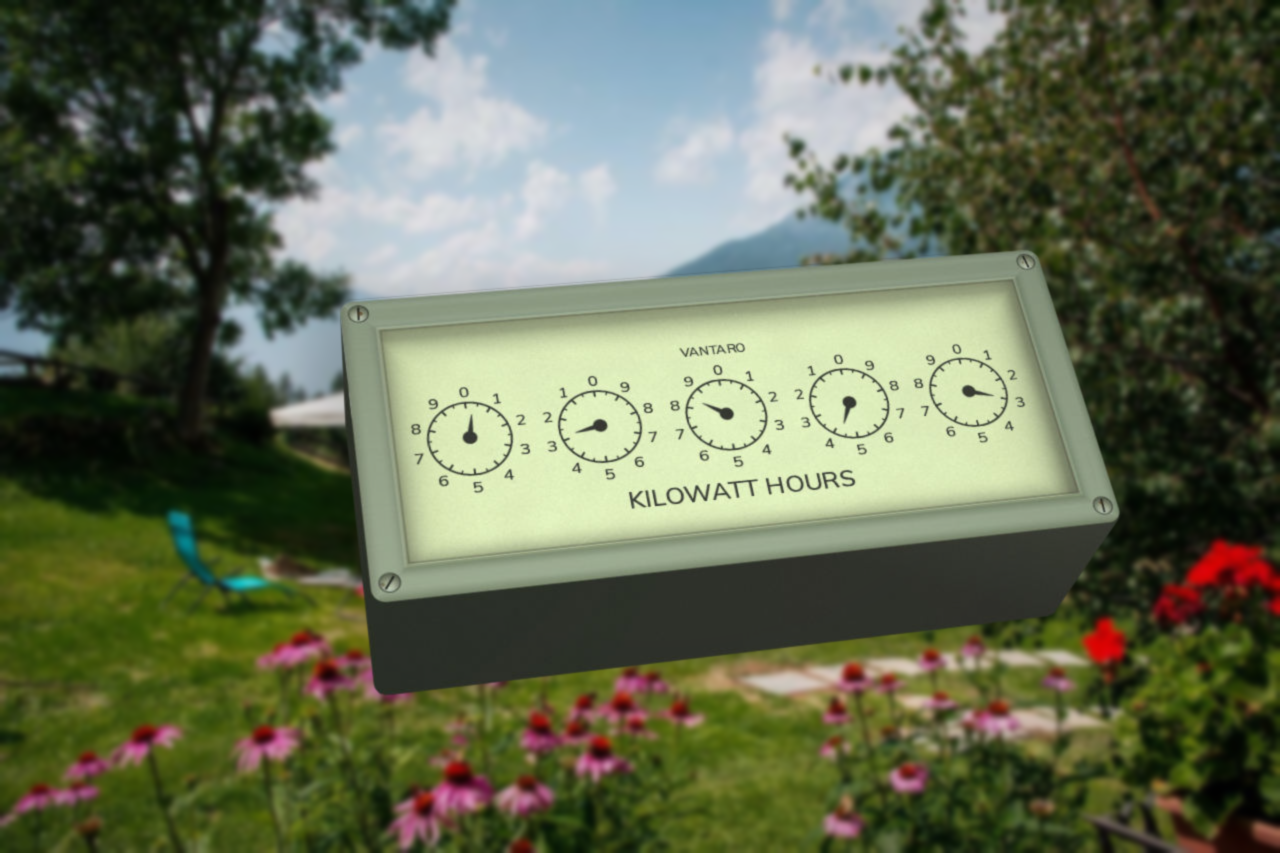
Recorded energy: 2843
